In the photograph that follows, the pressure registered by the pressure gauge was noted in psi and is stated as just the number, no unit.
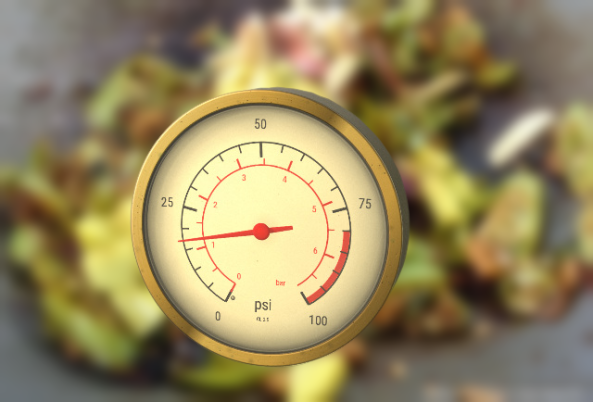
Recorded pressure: 17.5
